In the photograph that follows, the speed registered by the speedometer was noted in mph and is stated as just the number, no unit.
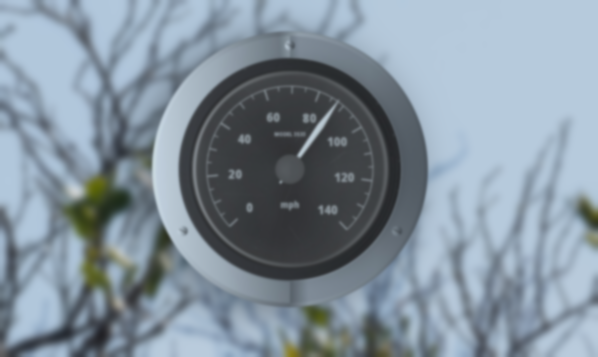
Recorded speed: 87.5
